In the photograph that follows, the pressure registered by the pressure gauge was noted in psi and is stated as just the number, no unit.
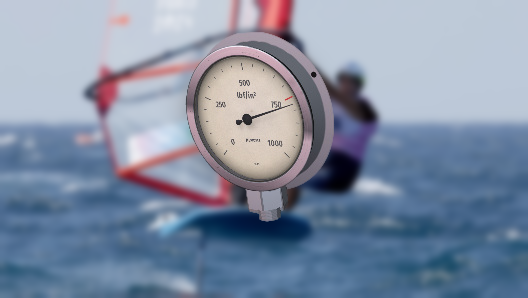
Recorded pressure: 775
